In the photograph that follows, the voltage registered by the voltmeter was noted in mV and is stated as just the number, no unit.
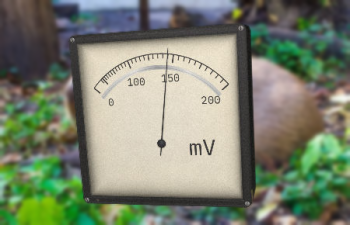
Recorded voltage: 145
